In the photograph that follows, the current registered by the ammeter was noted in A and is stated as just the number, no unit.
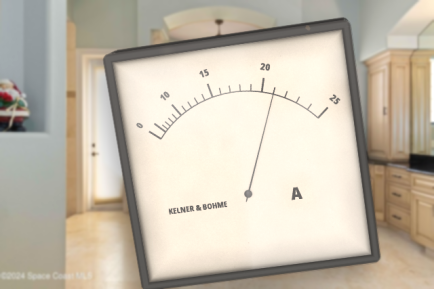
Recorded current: 21
